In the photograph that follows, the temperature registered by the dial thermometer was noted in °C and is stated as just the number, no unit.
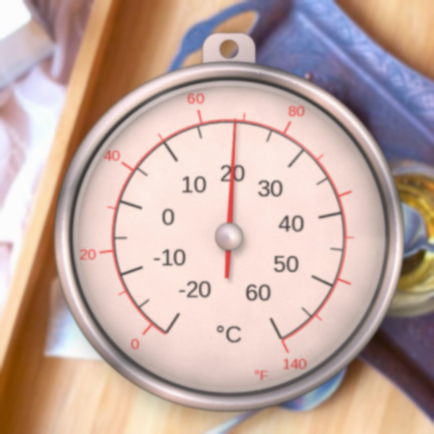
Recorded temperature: 20
